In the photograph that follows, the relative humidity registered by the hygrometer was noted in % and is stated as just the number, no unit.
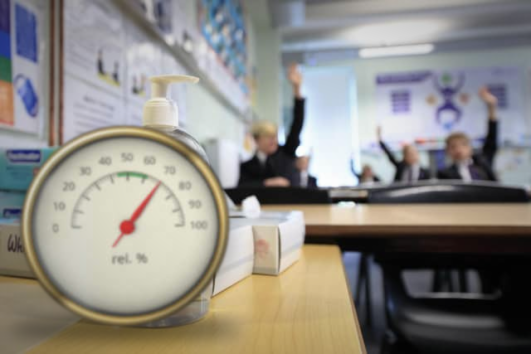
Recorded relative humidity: 70
